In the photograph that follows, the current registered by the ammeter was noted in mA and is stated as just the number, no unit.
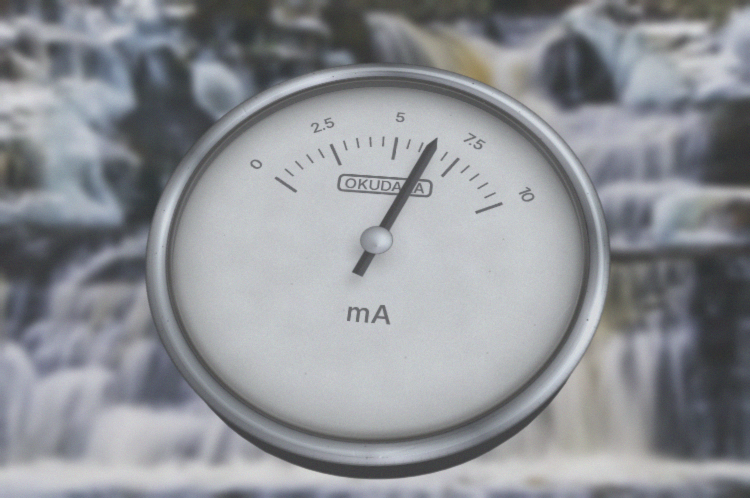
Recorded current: 6.5
